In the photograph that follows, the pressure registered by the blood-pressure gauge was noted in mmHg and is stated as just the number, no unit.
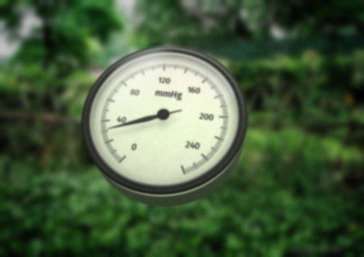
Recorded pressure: 30
